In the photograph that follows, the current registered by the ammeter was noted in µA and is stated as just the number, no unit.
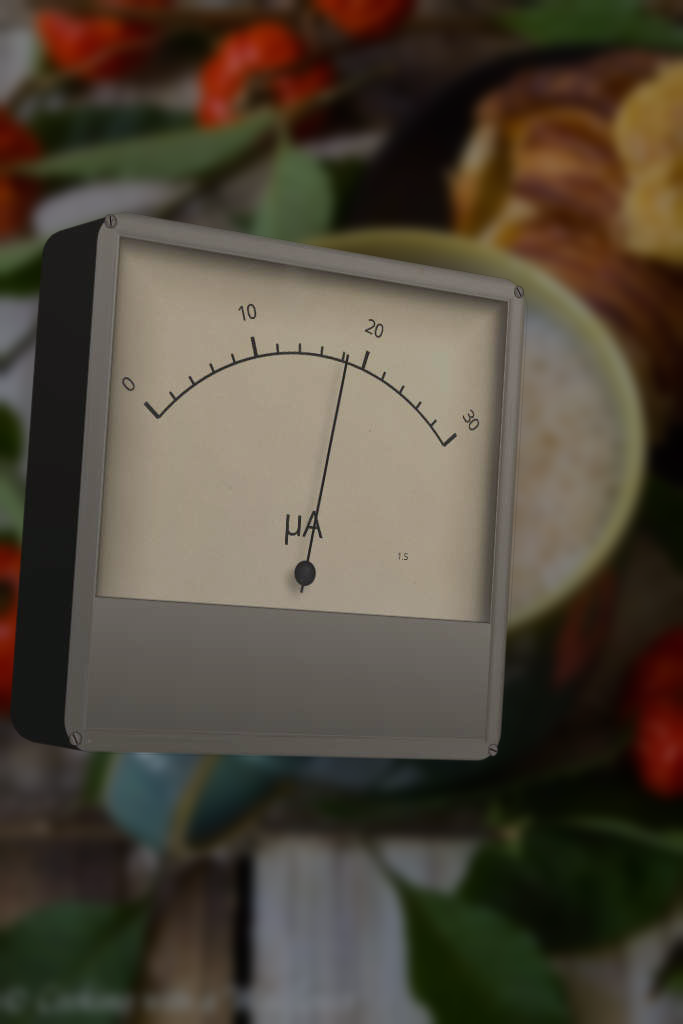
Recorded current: 18
